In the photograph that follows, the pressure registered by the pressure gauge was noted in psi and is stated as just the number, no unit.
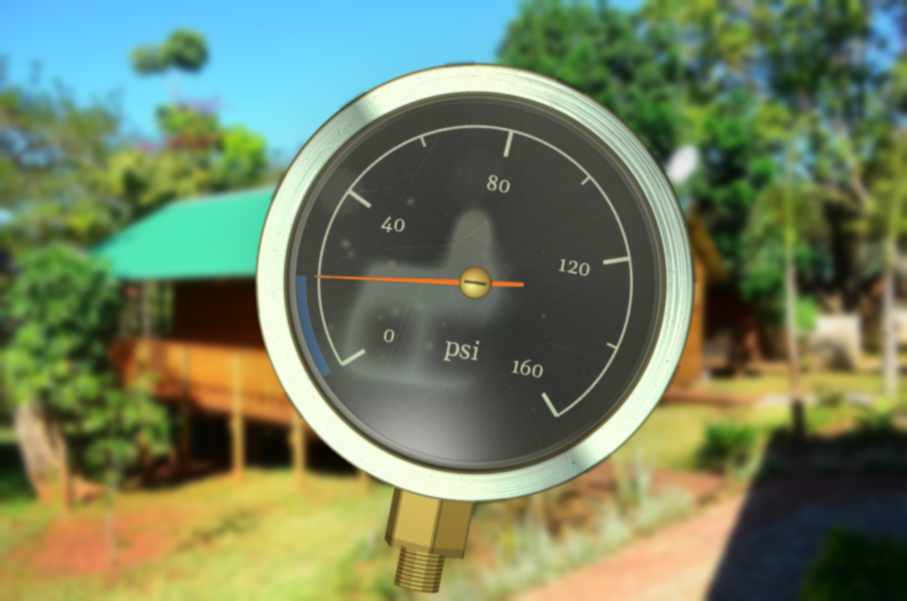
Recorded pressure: 20
